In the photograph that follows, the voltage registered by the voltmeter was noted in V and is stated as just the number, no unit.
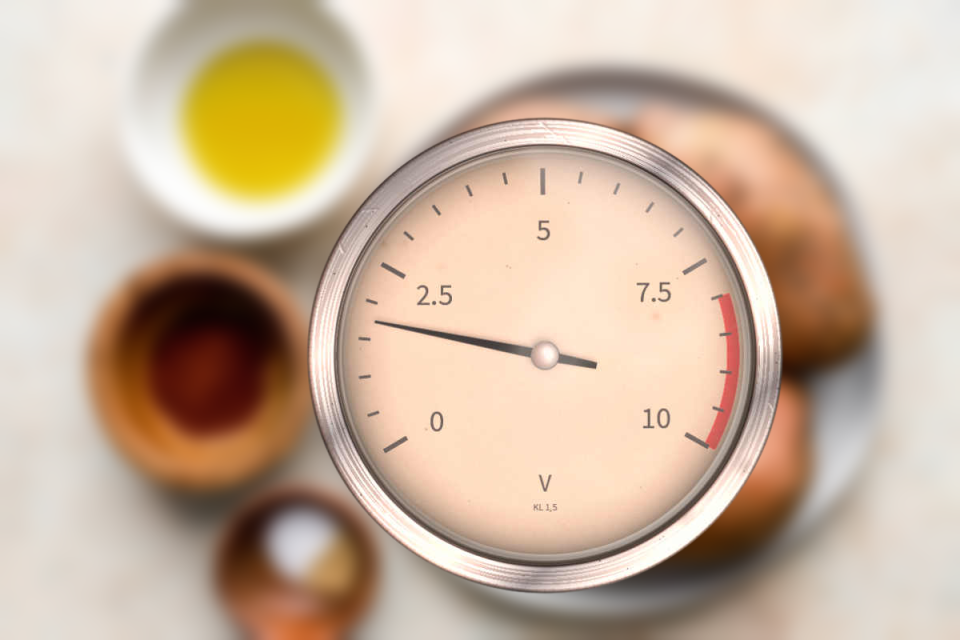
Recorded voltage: 1.75
